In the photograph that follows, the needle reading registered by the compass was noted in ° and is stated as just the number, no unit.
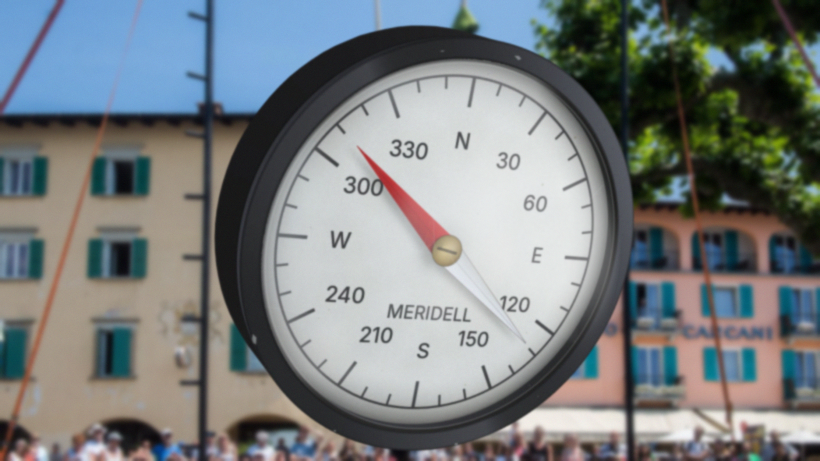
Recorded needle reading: 310
